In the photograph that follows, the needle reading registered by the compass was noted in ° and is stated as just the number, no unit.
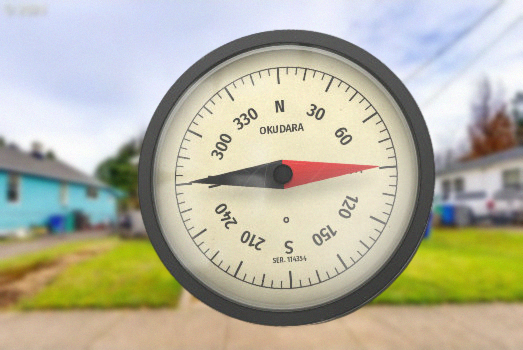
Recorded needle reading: 90
